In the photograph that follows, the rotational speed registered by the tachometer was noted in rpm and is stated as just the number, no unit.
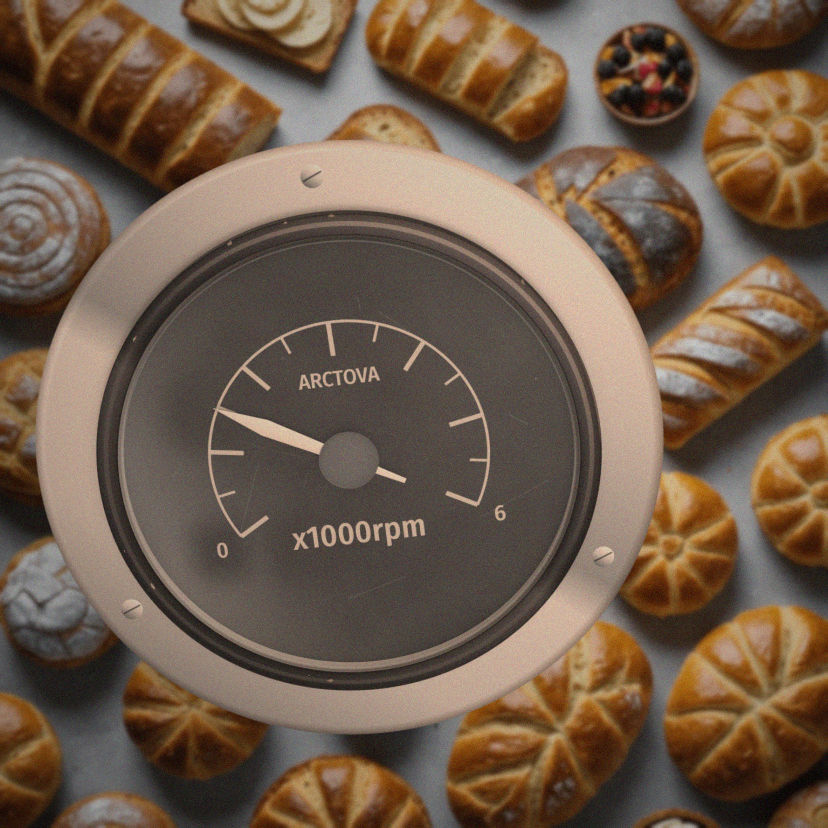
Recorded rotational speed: 1500
